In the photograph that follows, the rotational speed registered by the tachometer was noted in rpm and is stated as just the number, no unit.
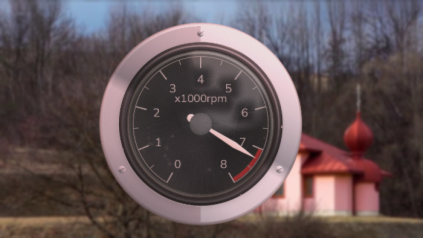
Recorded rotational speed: 7250
